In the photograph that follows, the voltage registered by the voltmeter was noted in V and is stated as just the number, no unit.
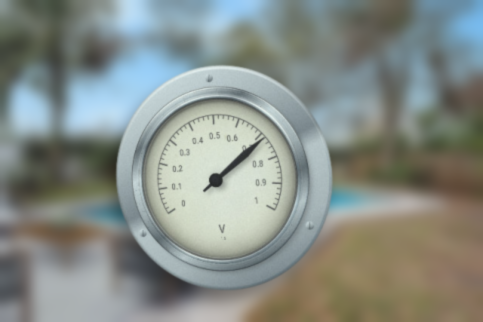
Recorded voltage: 0.72
